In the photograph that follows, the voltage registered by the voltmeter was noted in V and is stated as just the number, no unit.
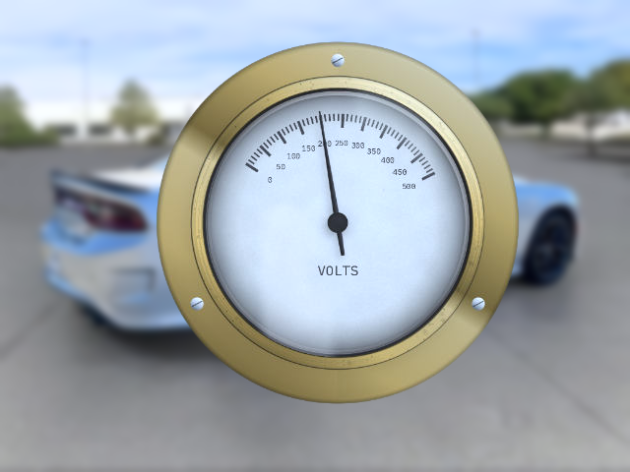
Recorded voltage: 200
